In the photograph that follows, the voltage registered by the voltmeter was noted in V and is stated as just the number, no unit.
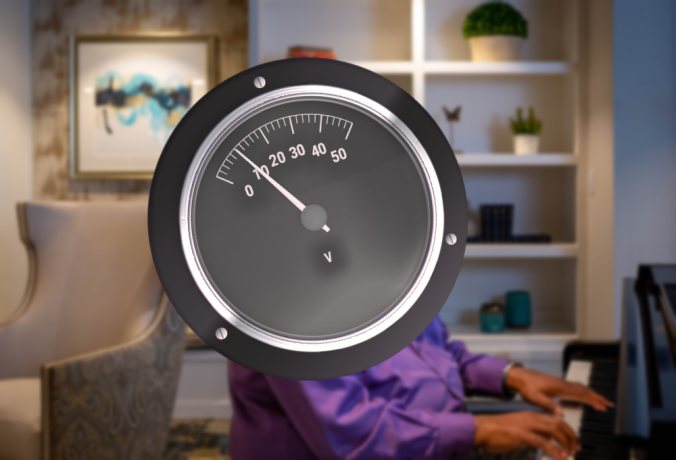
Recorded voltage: 10
